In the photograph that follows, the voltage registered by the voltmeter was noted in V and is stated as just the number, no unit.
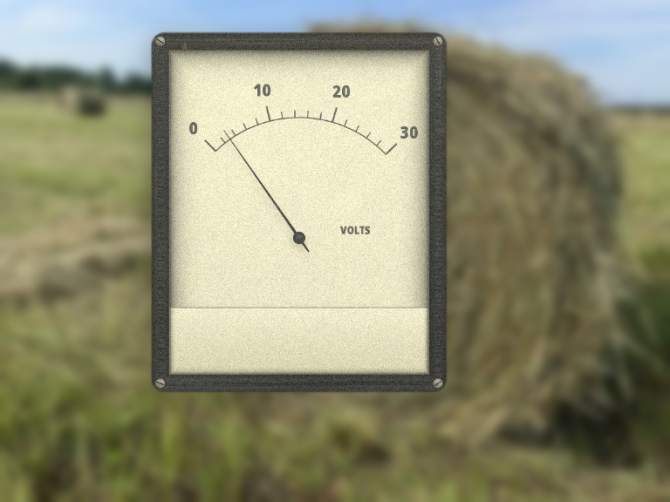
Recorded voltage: 3
